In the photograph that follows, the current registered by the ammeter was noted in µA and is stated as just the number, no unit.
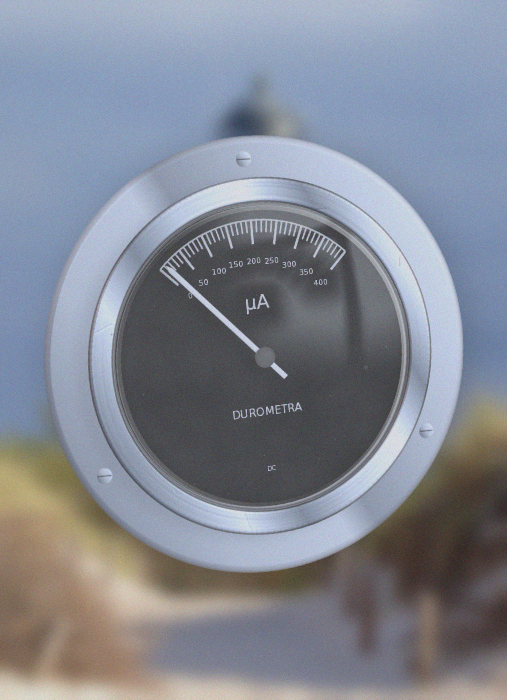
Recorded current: 10
